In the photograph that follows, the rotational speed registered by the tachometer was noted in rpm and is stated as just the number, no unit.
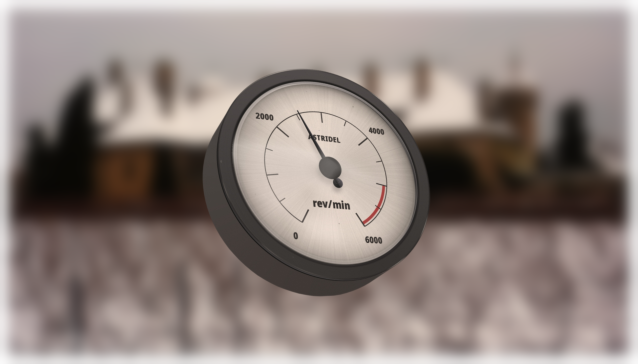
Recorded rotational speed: 2500
